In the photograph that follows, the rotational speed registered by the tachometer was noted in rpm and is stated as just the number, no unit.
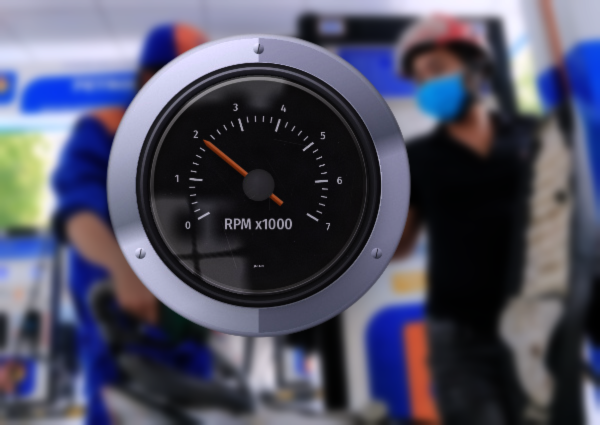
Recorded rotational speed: 2000
